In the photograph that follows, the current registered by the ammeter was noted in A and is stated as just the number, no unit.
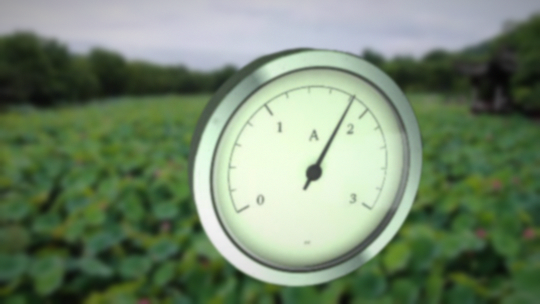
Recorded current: 1.8
